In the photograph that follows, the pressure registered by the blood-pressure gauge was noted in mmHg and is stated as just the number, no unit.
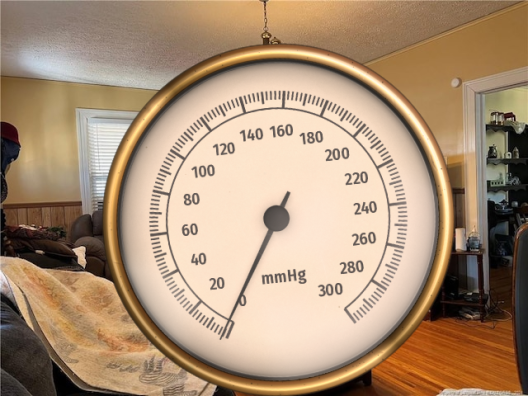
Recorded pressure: 2
